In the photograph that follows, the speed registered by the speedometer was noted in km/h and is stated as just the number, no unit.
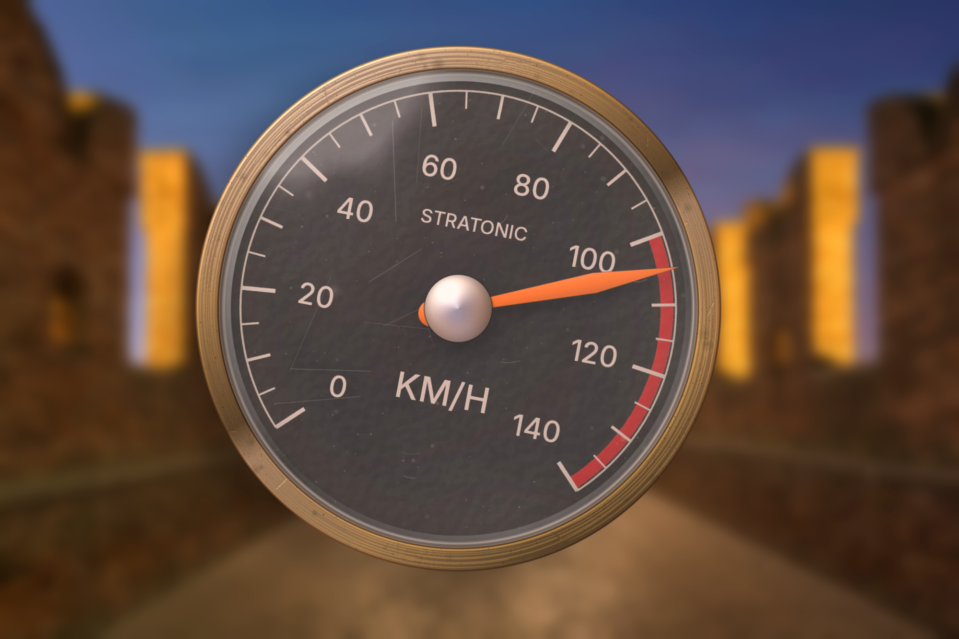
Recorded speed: 105
